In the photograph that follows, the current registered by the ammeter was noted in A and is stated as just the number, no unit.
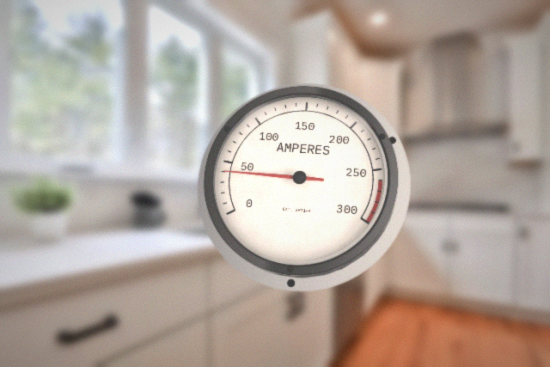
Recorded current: 40
